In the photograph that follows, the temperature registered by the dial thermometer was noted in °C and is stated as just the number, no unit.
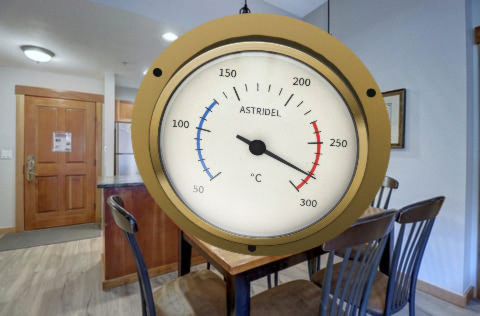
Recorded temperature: 280
